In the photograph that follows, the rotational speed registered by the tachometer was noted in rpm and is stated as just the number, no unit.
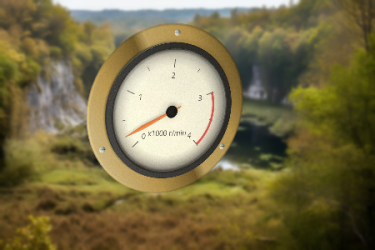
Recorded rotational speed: 250
